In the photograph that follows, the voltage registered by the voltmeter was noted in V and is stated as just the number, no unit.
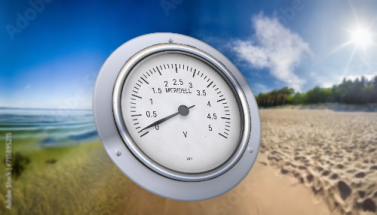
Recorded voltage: 0.1
